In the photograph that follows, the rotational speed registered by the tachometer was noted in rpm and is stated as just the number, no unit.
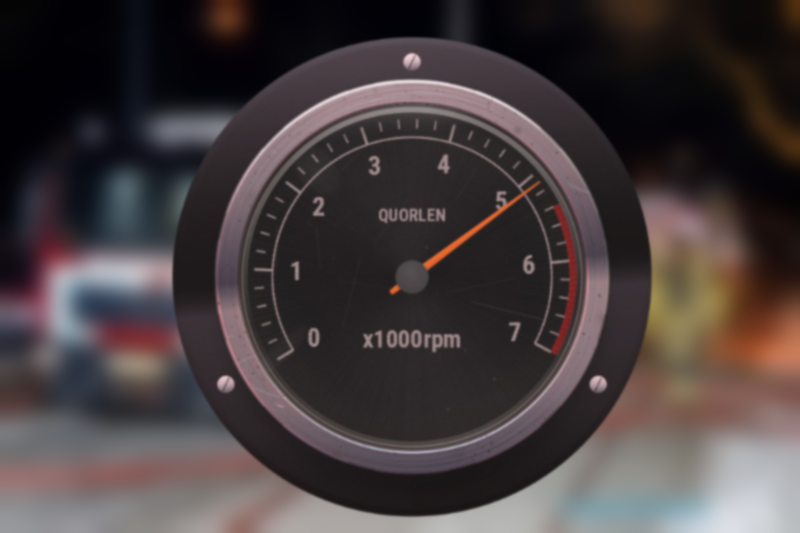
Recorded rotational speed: 5100
